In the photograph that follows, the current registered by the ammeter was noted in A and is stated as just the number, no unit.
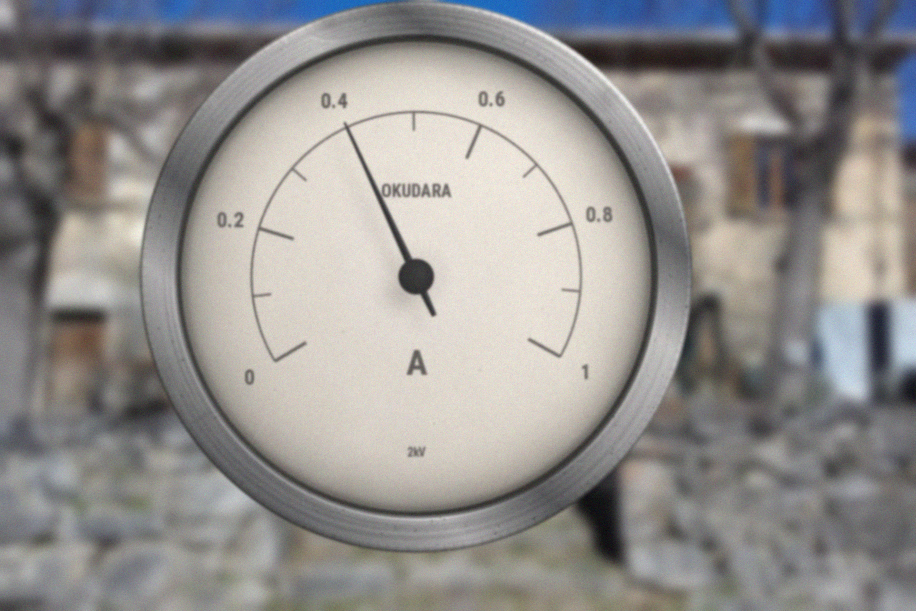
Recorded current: 0.4
